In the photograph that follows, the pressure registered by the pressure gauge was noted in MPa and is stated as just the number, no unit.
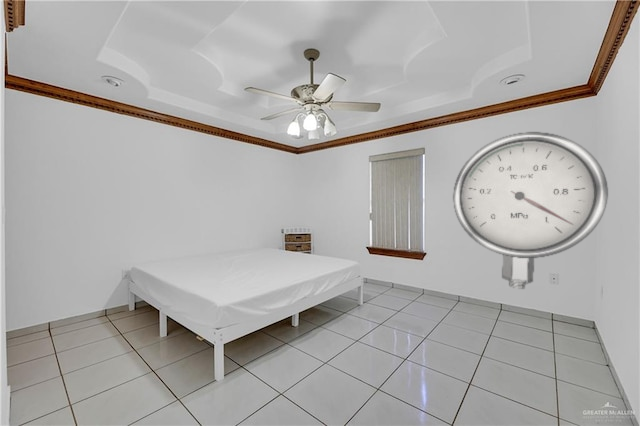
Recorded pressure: 0.95
